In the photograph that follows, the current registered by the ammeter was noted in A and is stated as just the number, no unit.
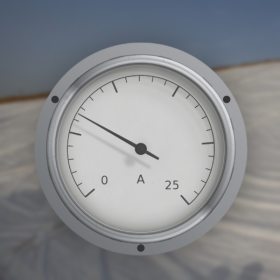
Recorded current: 6.5
